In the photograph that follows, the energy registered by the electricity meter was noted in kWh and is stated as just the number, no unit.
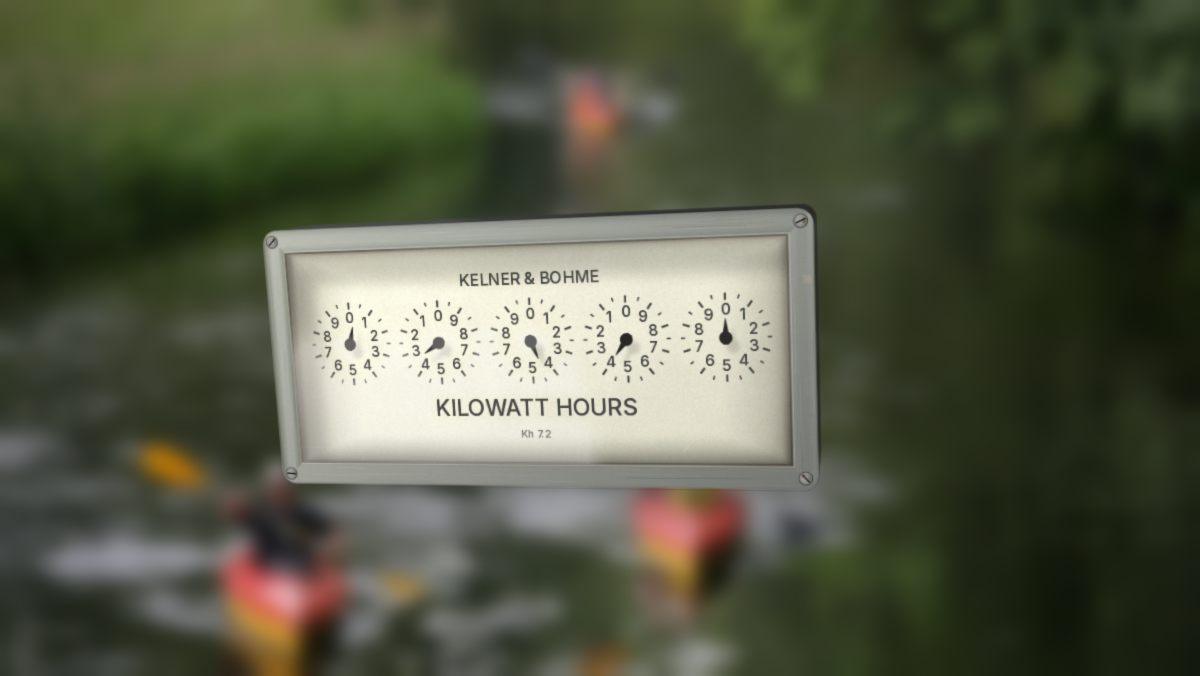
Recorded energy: 3440
